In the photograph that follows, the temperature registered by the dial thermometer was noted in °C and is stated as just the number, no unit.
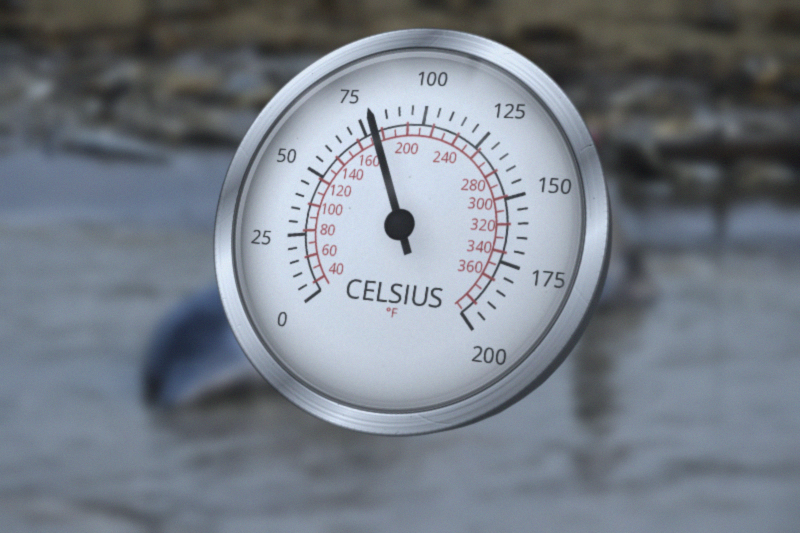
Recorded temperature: 80
